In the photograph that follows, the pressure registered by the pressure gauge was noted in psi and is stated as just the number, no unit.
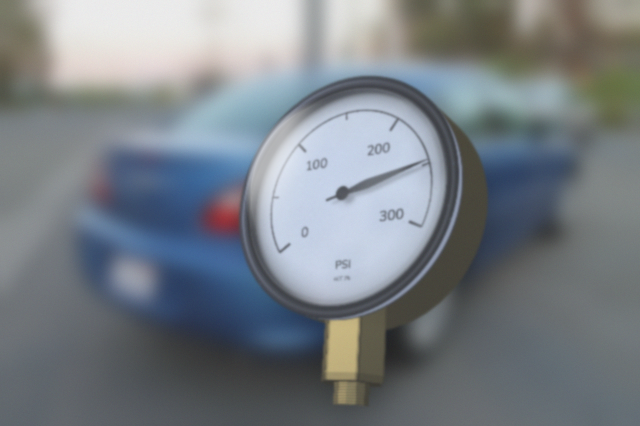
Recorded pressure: 250
